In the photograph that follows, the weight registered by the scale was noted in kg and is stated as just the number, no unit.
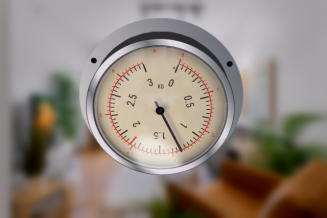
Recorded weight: 1.25
